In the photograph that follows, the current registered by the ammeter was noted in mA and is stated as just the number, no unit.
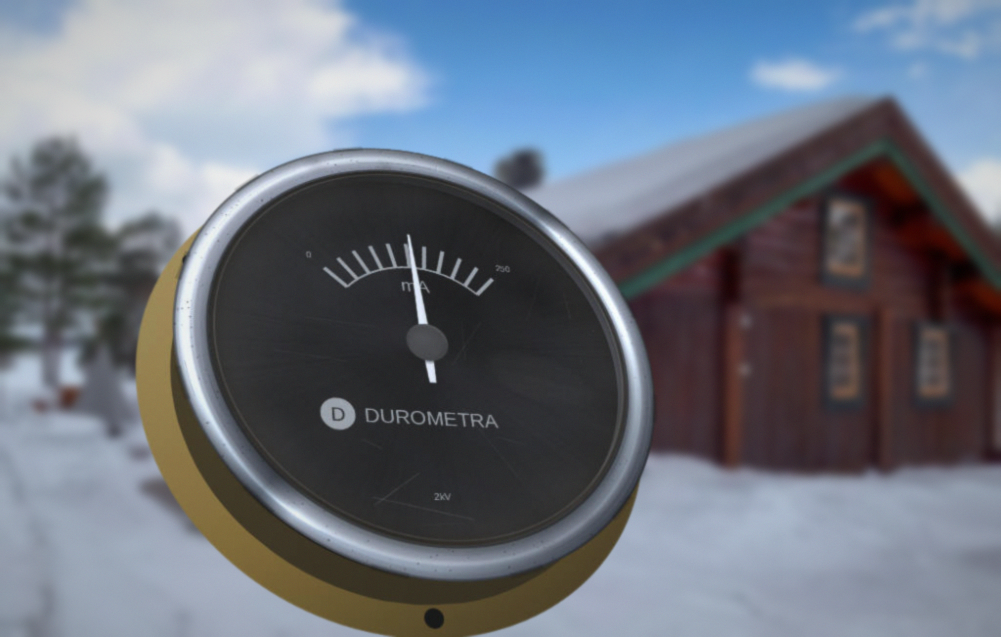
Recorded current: 125
